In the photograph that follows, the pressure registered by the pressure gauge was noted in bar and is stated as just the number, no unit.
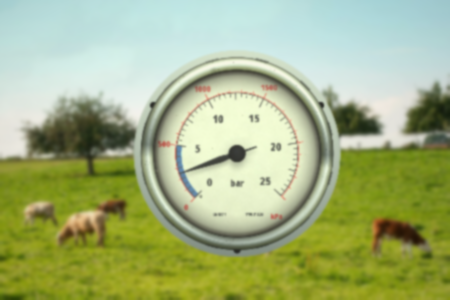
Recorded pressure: 2.5
